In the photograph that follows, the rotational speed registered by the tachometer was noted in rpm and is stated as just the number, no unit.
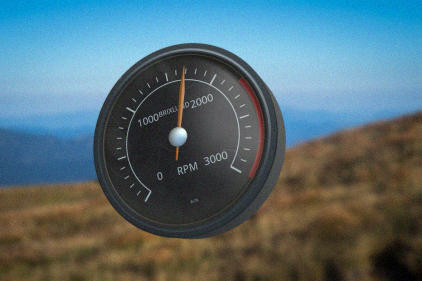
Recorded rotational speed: 1700
